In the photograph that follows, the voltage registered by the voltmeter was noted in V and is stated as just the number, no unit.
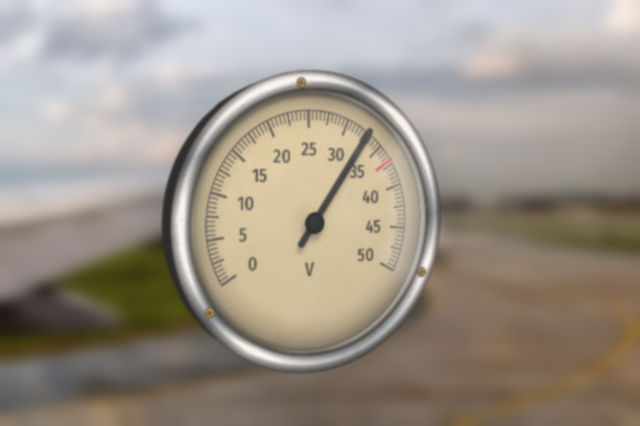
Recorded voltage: 32.5
